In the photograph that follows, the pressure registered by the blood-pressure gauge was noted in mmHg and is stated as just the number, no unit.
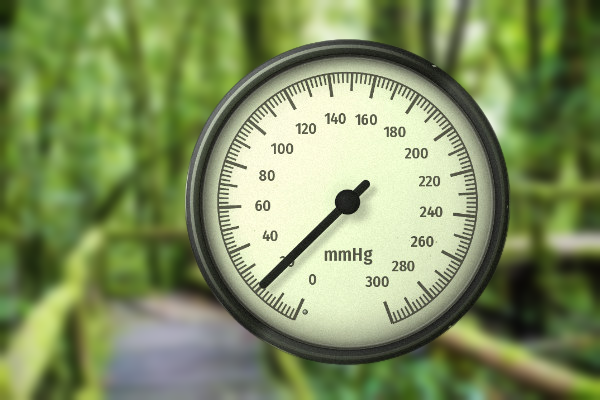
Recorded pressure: 20
